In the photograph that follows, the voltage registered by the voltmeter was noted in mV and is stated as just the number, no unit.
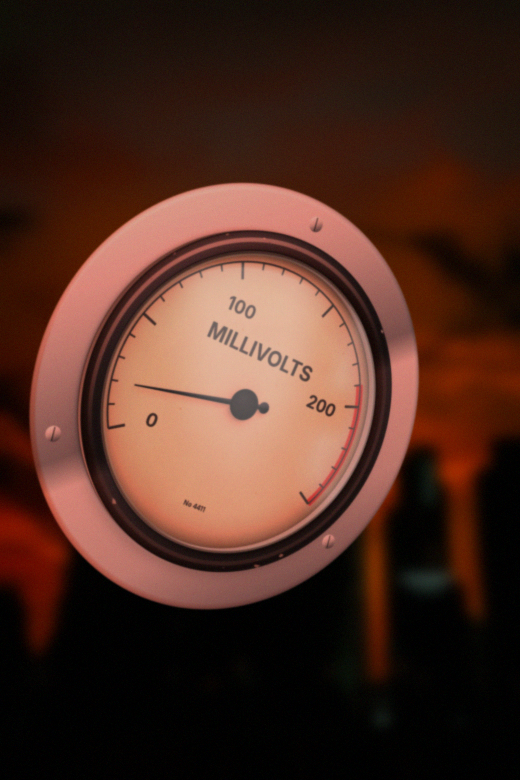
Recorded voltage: 20
